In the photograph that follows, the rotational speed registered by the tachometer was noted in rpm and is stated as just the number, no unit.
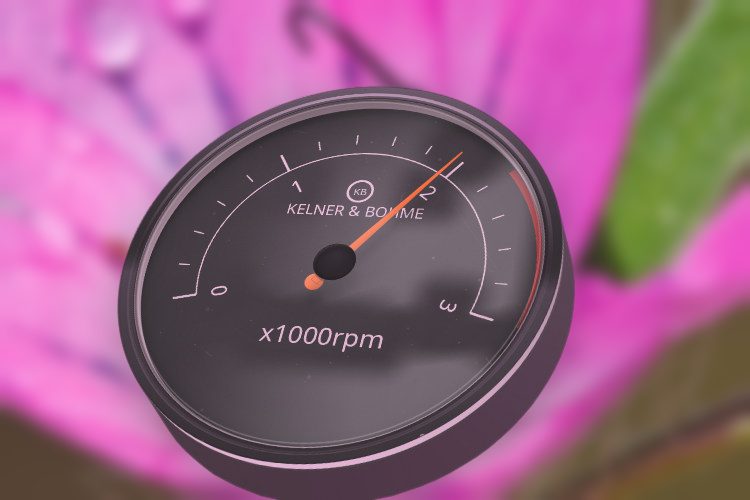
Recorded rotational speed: 2000
